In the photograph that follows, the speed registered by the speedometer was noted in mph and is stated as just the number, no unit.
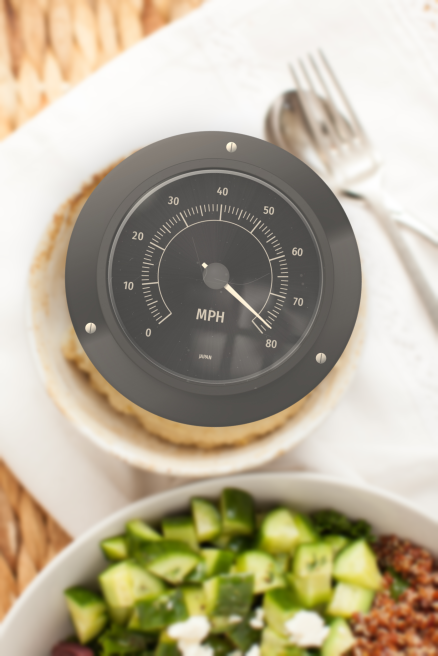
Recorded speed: 78
